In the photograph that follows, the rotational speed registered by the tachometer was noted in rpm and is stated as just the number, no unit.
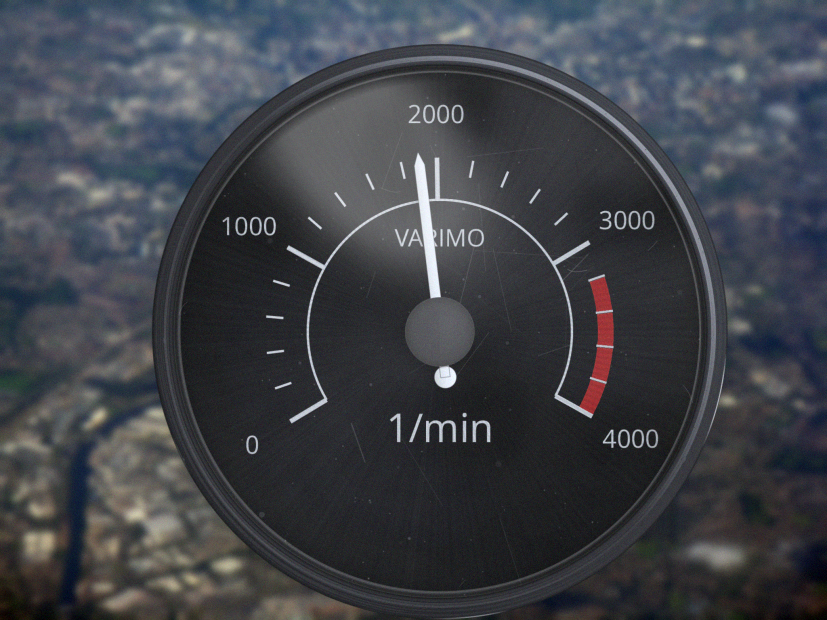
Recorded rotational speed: 1900
